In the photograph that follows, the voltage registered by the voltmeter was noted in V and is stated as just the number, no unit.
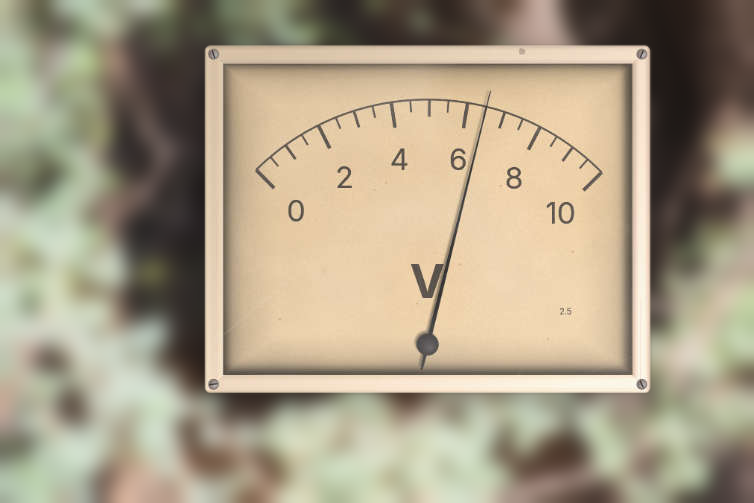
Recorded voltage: 6.5
